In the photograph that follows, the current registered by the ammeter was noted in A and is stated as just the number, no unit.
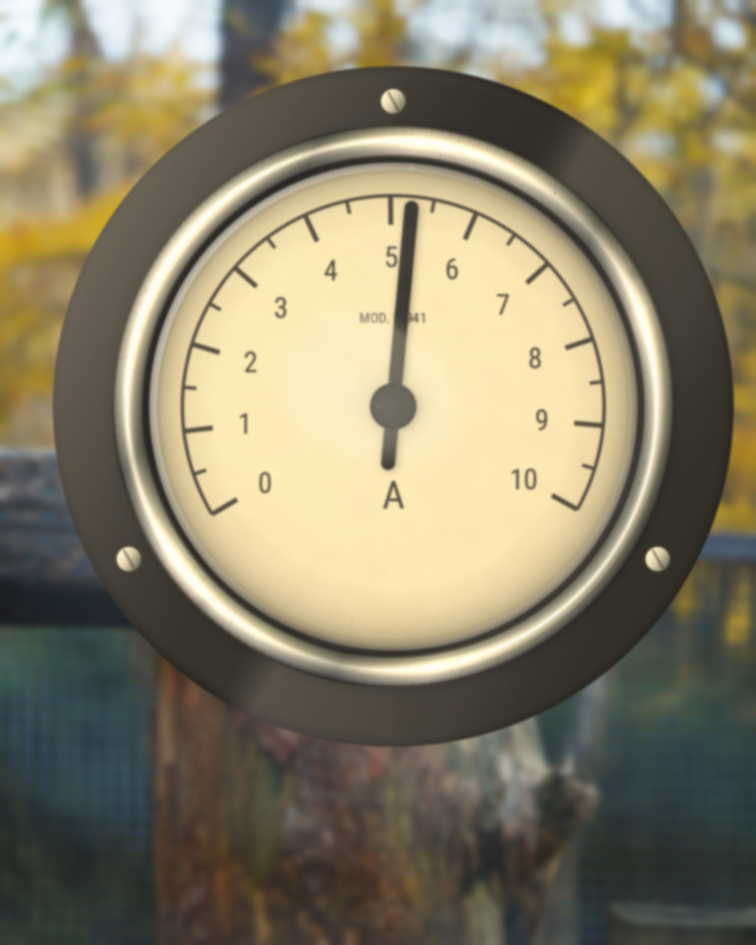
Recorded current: 5.25
